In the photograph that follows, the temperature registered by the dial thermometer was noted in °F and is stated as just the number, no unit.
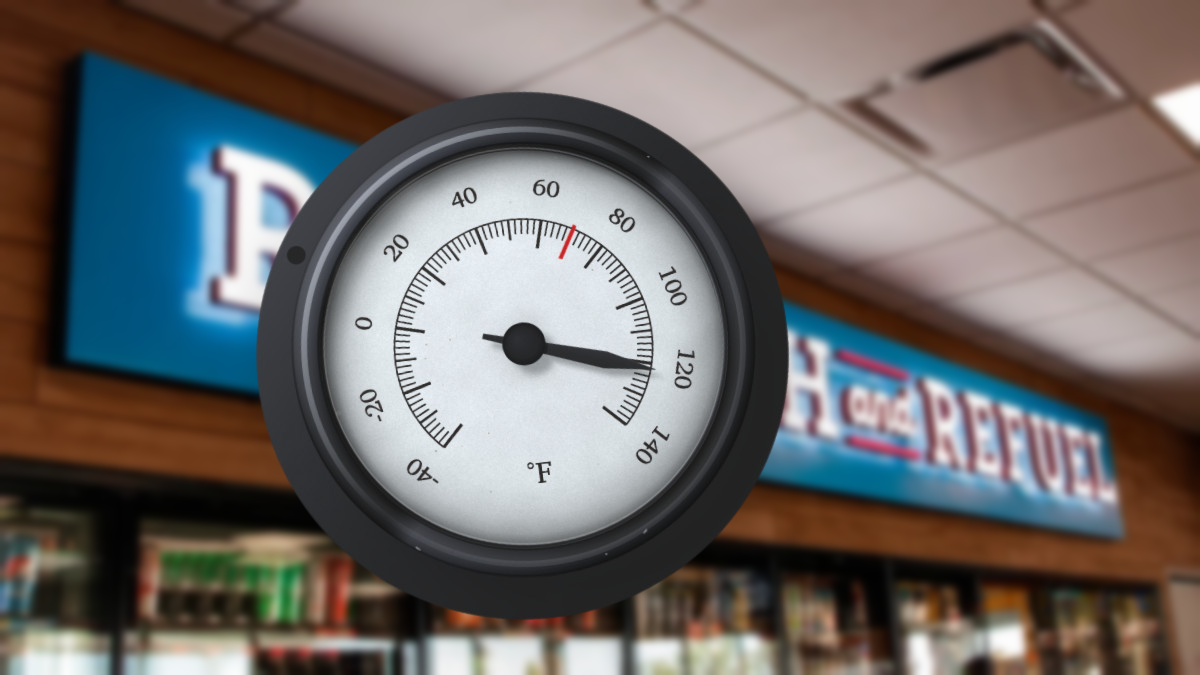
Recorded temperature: 122
